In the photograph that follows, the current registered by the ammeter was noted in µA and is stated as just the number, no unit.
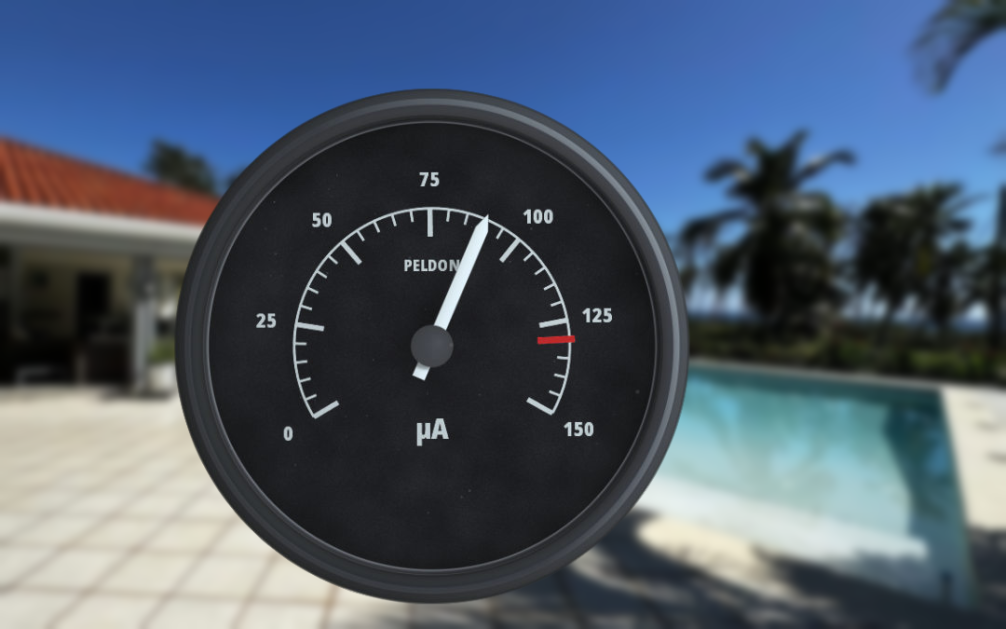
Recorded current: 90
